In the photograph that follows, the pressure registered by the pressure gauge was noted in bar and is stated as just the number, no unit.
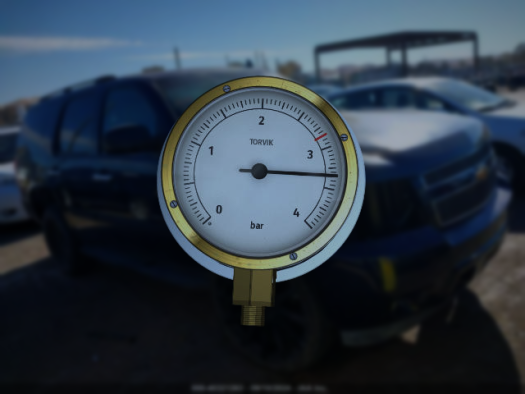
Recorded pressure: 3.35
